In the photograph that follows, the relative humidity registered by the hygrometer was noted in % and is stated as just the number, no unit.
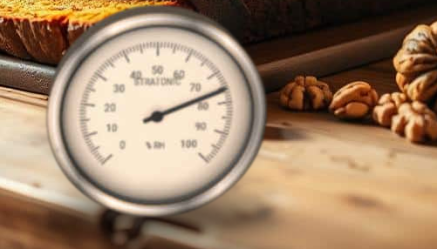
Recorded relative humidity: 75
